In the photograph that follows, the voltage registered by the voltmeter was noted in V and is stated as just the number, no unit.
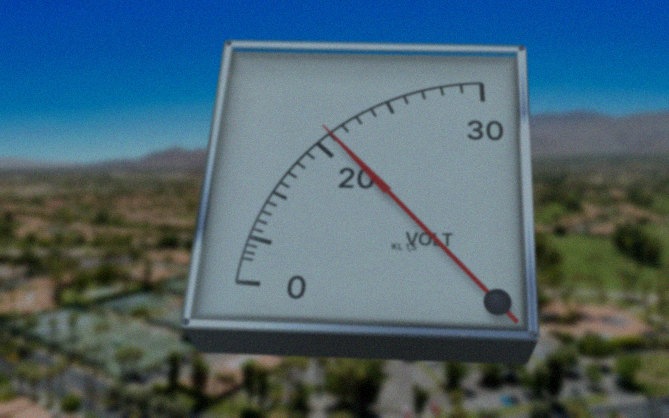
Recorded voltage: 21
